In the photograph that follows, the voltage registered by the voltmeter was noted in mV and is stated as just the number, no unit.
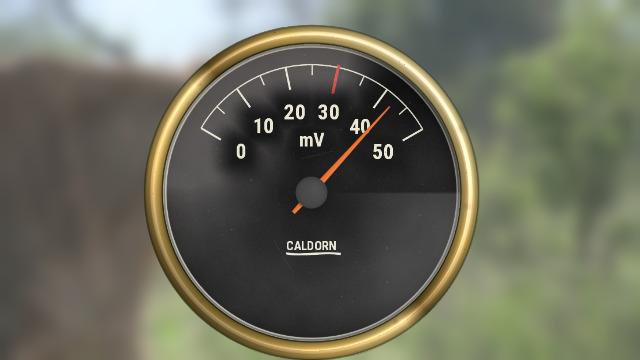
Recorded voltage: 42.5
